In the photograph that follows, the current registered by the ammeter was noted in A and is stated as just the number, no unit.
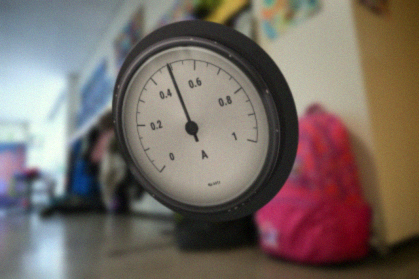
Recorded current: 0.5
